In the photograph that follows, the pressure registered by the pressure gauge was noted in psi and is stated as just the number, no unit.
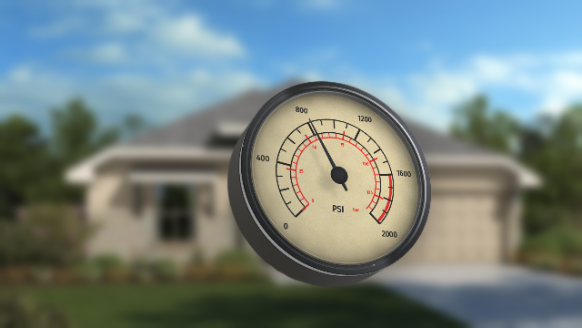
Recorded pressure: 800
